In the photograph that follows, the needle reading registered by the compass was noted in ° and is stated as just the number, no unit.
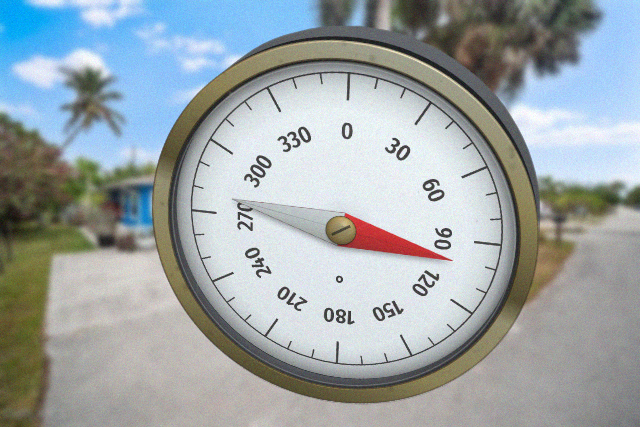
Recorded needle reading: 100
